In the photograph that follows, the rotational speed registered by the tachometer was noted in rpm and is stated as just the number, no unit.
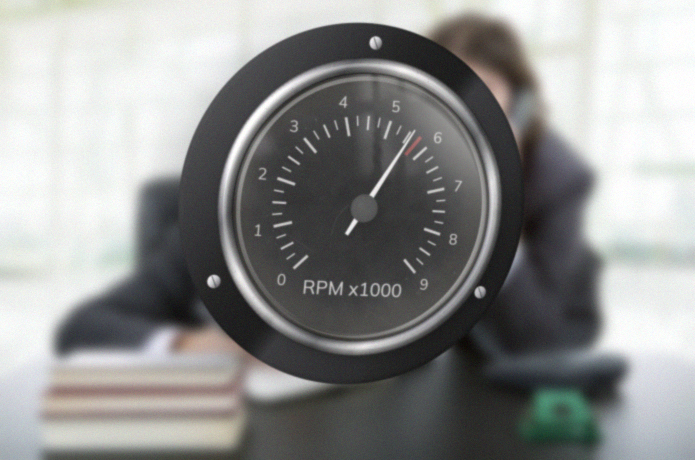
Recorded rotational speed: 5500
